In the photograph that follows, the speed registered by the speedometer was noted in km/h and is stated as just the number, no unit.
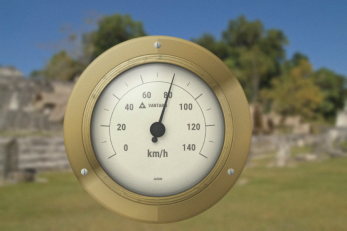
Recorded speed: 80
